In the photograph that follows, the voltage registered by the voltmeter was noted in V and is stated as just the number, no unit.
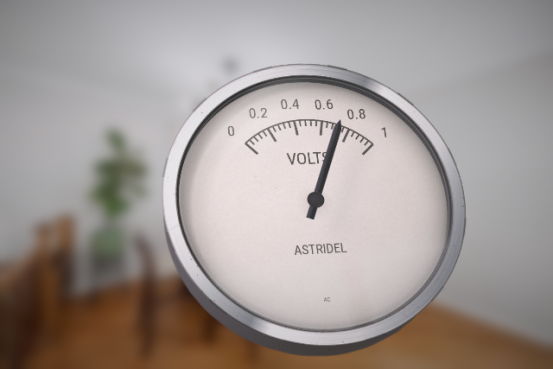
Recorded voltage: 0.72
